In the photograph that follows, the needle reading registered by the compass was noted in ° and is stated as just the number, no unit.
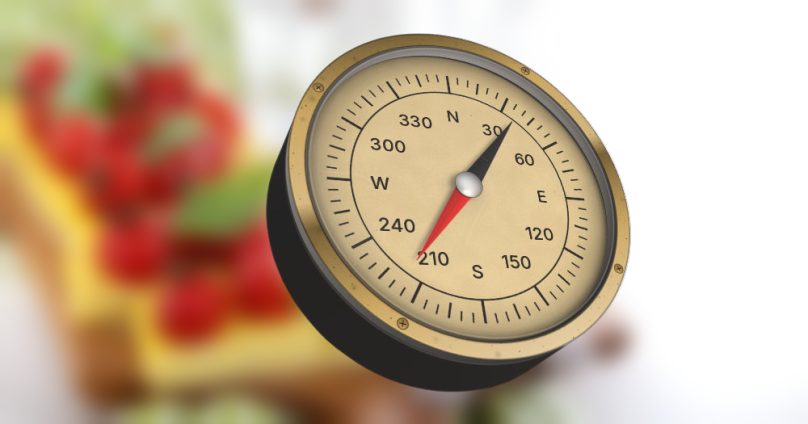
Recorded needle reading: 217.5
